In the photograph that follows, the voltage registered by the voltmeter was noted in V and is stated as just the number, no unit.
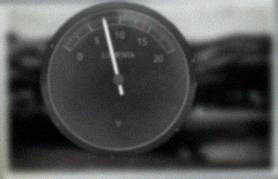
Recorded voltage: 7.5
